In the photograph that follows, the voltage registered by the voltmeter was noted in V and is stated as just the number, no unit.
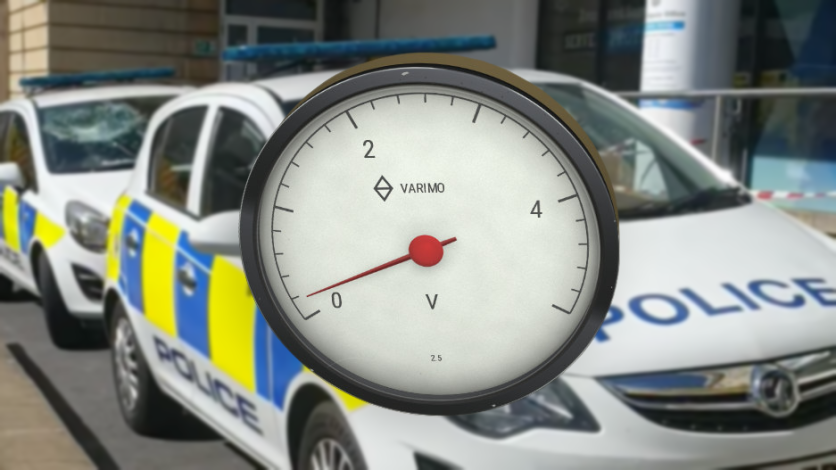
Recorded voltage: 0.2
